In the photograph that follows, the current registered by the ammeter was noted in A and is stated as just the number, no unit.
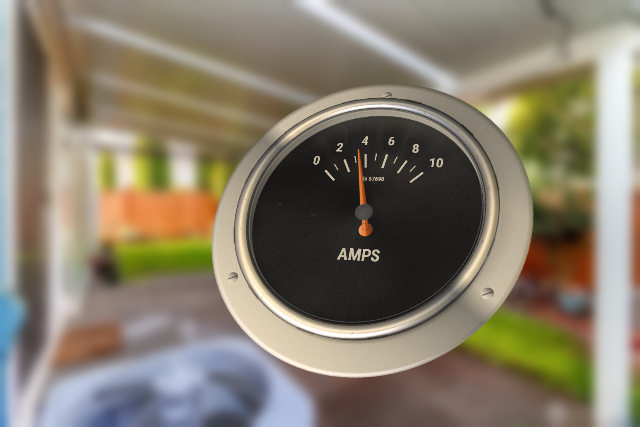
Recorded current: 3.5
